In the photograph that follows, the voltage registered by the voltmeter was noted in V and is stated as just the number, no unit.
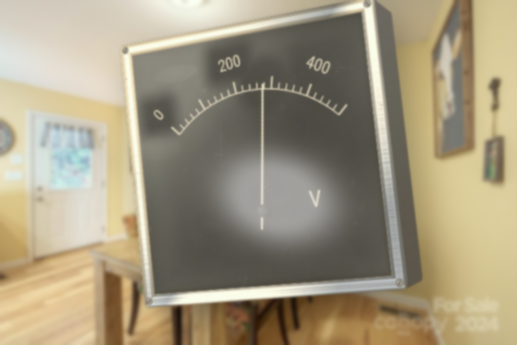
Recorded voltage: 280
